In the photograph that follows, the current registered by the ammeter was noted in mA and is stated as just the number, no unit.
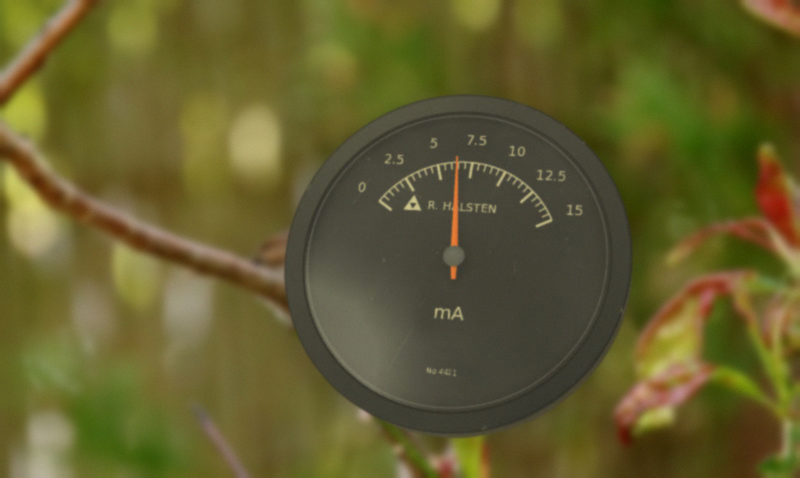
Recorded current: 6.5
